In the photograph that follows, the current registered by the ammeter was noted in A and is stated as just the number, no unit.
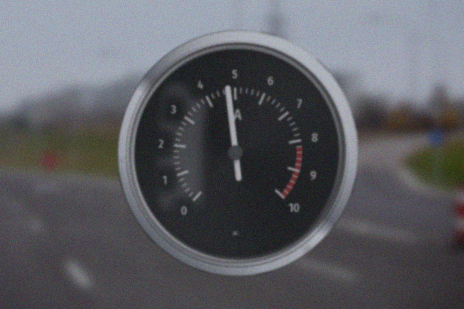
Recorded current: 4.8
